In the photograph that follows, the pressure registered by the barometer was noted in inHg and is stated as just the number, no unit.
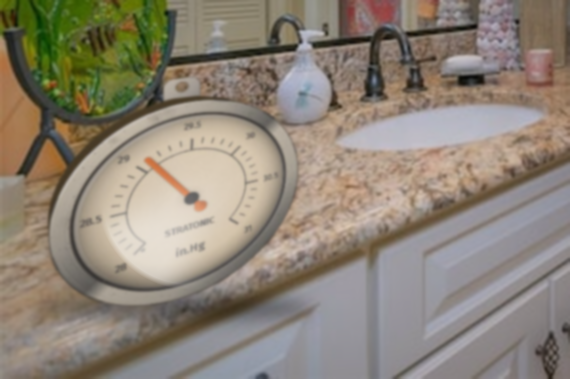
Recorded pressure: 29.1
